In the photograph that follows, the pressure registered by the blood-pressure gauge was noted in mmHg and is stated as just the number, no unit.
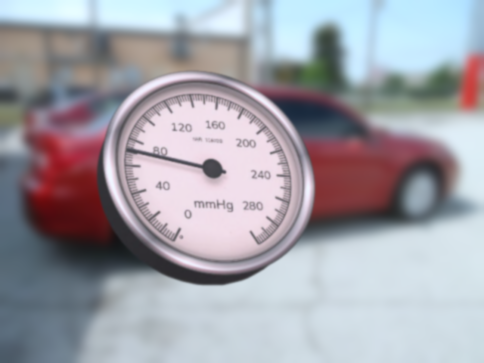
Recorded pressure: 70
